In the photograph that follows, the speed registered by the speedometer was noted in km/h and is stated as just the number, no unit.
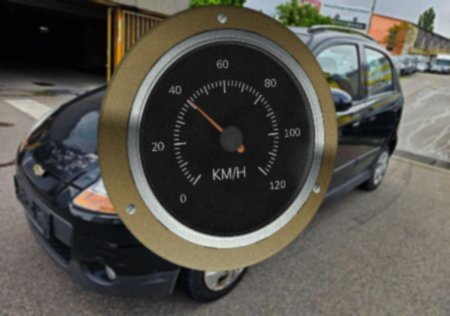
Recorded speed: 40
